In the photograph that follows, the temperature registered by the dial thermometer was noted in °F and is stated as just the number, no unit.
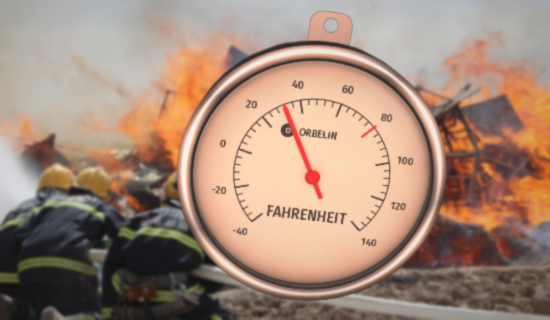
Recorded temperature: 32
